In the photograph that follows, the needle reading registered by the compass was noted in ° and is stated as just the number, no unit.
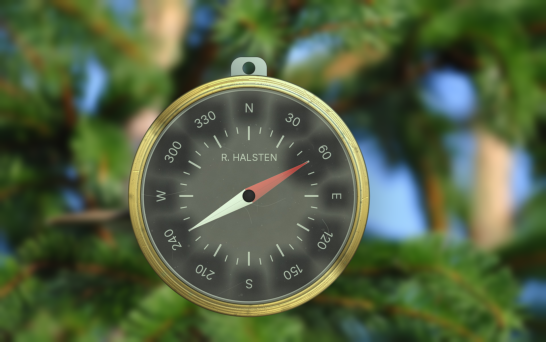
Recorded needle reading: 60
